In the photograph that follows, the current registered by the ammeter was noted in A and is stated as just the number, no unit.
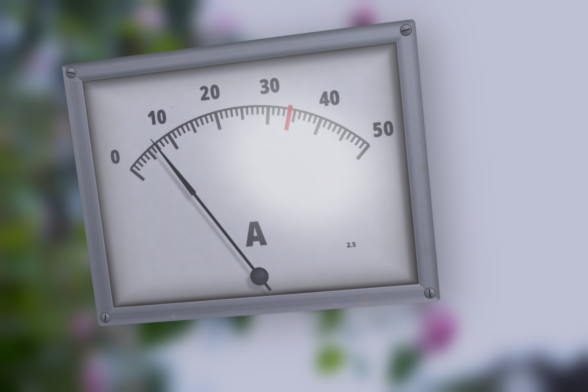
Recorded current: 7
